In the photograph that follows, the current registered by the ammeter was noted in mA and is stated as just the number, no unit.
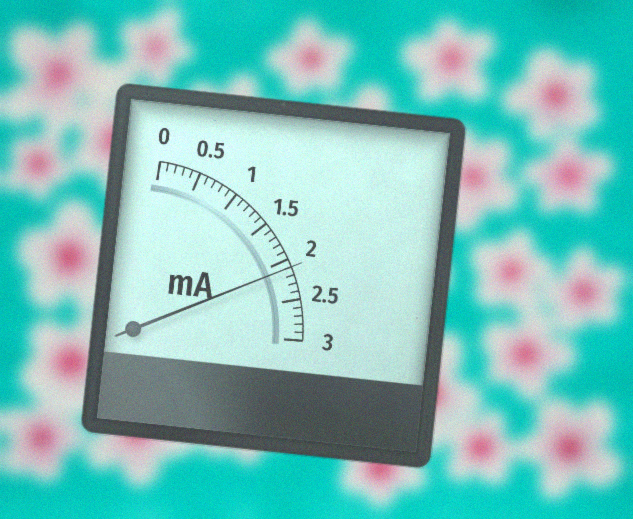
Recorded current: 2.1
